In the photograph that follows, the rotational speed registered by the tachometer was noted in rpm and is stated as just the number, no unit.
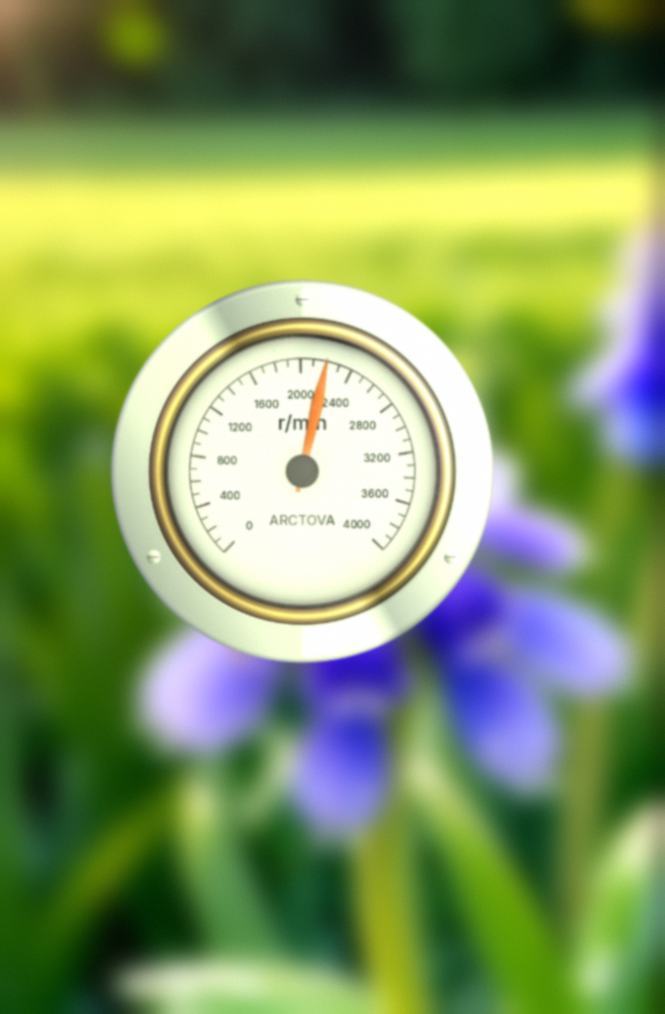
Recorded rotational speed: 2200
